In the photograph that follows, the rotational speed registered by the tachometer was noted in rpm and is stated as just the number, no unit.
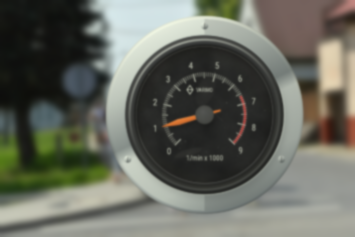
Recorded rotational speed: 1000
